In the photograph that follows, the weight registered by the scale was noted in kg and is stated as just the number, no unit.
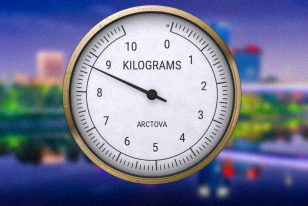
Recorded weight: 8.7
